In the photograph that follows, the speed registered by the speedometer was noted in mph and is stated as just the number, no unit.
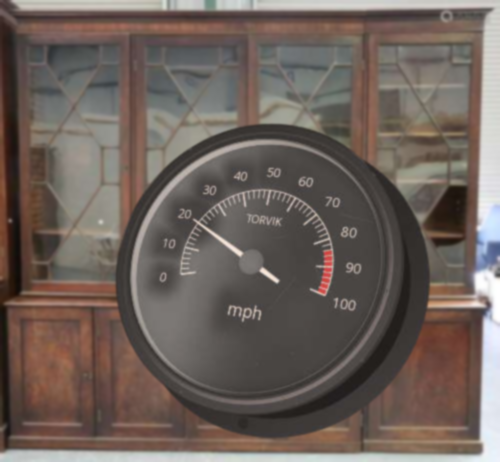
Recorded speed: 20
